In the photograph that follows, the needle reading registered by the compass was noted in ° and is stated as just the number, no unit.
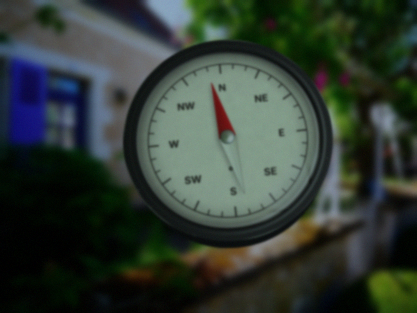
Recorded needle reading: 350
